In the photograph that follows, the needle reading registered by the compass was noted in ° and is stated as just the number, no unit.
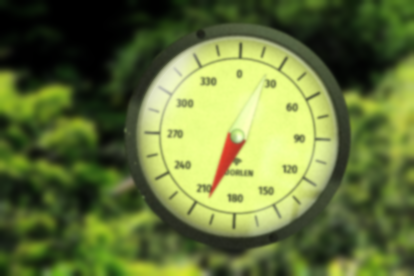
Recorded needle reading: 202.5
